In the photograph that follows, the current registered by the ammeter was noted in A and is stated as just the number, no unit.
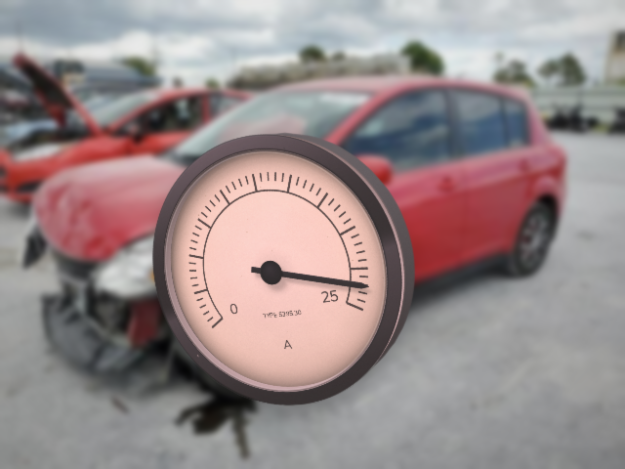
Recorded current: 23.5
